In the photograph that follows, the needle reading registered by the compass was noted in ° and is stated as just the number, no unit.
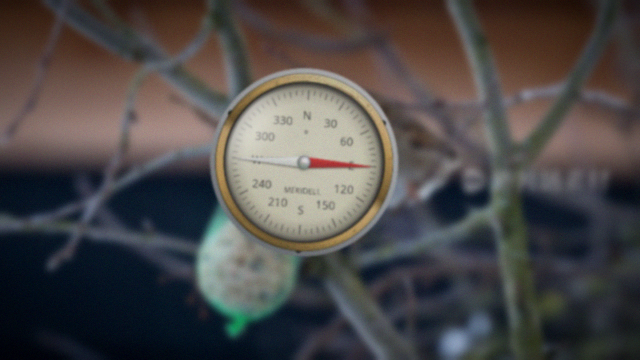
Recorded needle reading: 90
